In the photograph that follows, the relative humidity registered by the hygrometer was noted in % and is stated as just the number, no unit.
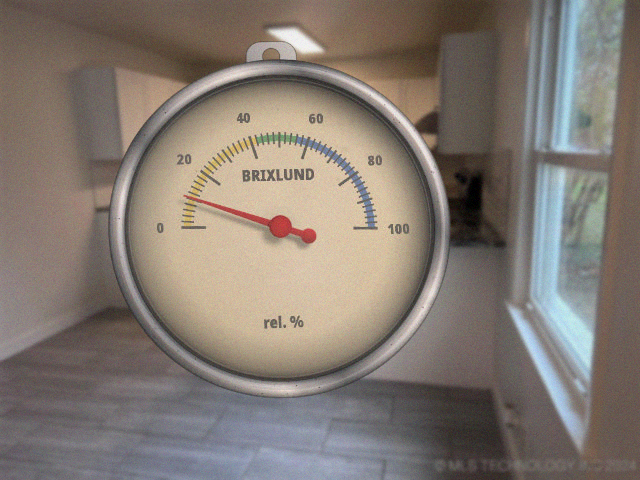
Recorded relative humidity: 10
